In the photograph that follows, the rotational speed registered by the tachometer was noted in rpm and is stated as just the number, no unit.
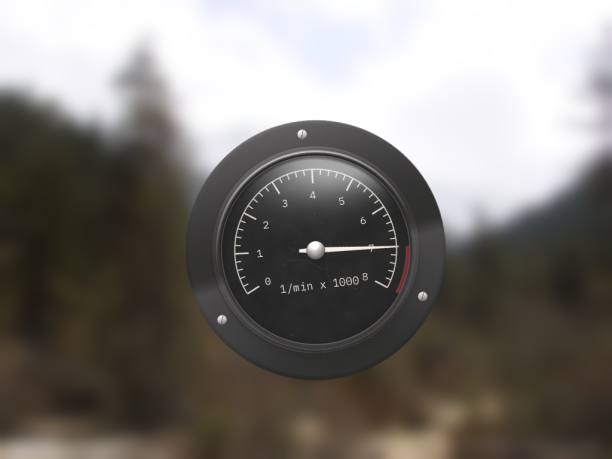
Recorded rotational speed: 7000
